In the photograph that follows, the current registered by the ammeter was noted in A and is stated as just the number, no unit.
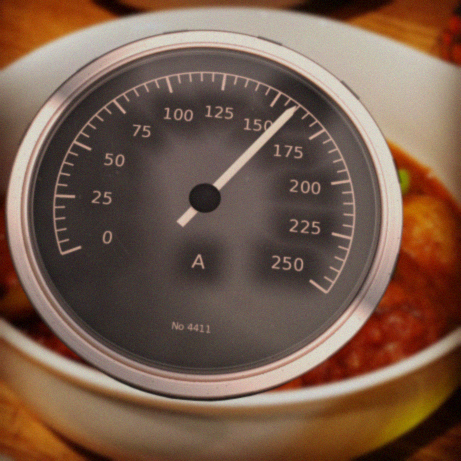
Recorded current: 160
